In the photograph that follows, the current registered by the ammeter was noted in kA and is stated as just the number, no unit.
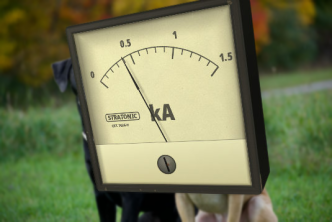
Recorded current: 0.4
